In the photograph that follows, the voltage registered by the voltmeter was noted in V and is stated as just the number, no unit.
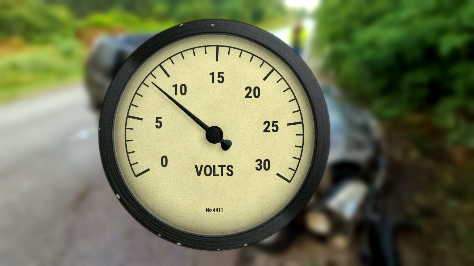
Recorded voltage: 8.5
